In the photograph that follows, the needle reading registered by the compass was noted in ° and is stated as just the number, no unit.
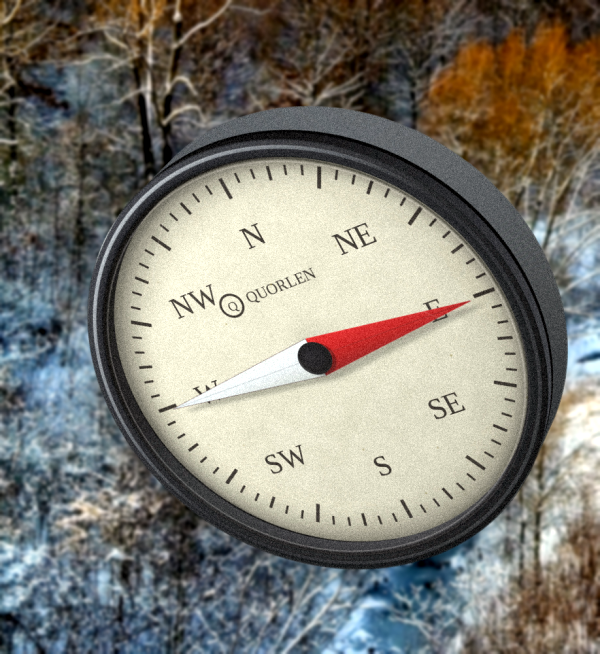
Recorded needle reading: 90
